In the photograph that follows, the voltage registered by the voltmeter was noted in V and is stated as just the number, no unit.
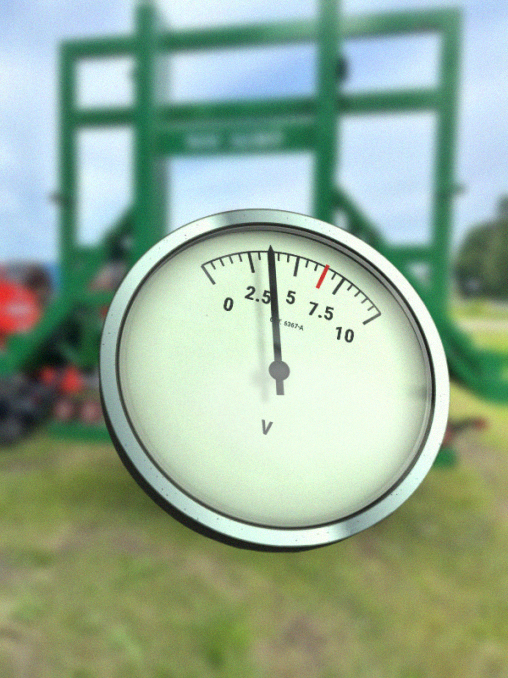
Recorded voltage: 3.5
